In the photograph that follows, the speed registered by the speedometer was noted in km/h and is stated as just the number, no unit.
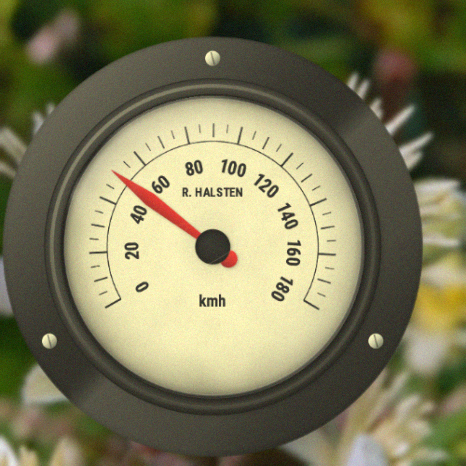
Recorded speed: 50
